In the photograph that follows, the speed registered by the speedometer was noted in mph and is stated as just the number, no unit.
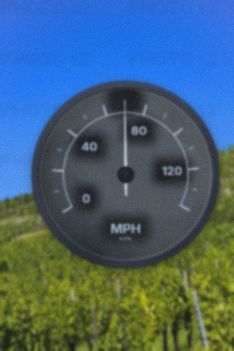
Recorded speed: 70
